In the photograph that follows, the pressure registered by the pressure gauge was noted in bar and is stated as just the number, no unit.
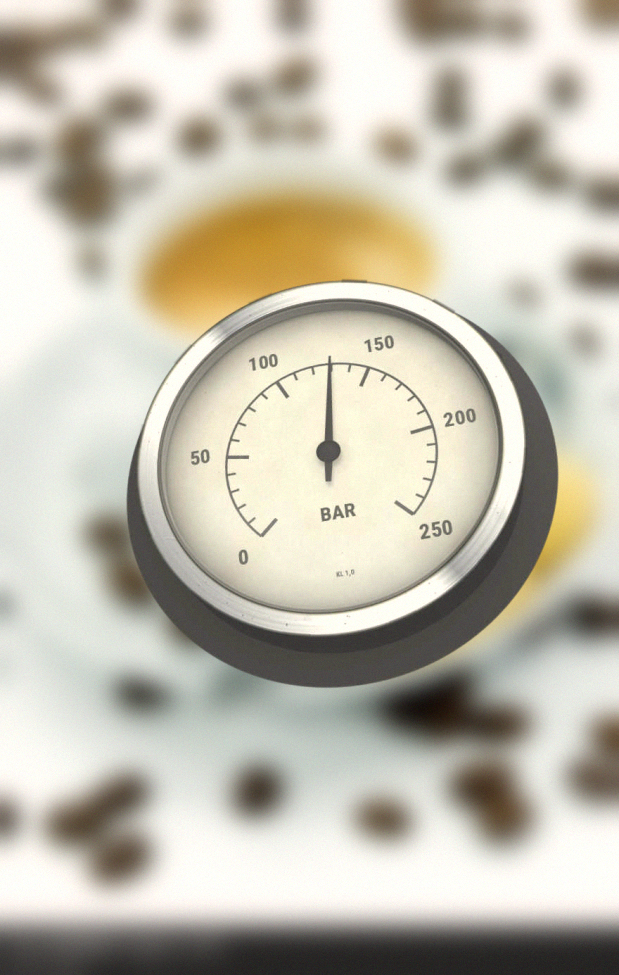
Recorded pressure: 130
